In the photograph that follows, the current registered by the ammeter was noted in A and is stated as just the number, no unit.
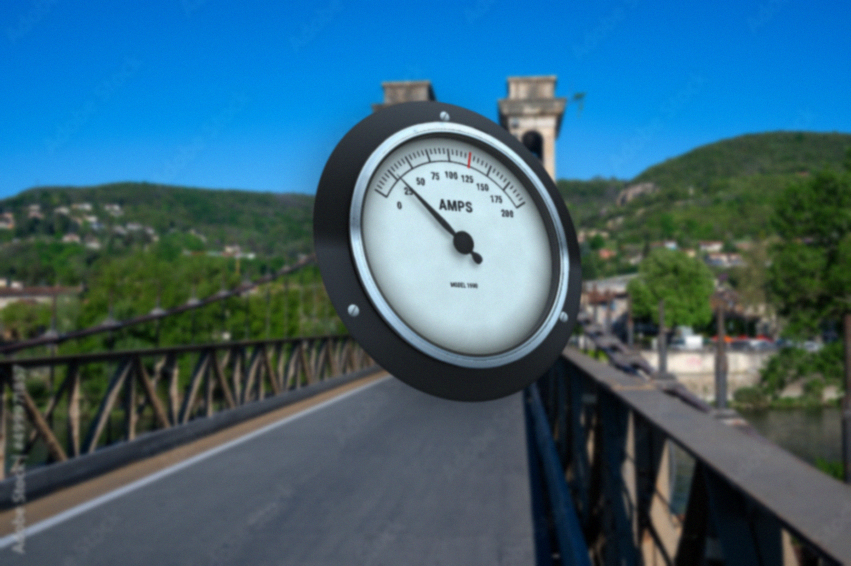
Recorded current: 25
